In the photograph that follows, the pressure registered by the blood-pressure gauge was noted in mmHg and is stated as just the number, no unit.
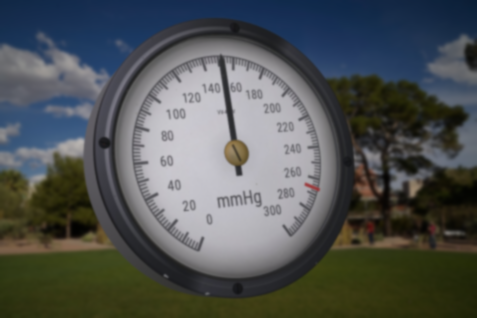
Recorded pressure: 150
